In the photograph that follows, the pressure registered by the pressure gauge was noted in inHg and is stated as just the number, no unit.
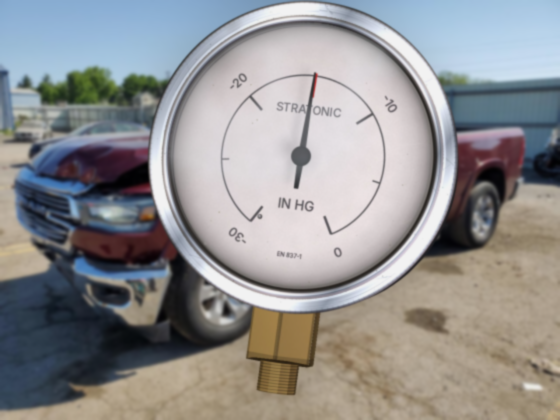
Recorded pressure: -15
